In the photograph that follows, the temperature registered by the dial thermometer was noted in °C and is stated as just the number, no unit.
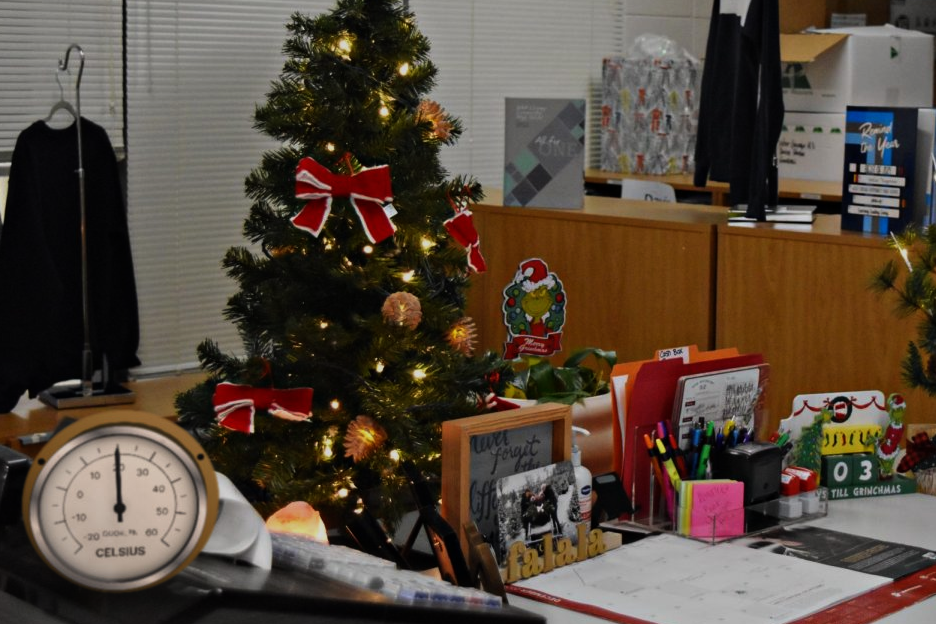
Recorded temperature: 20
